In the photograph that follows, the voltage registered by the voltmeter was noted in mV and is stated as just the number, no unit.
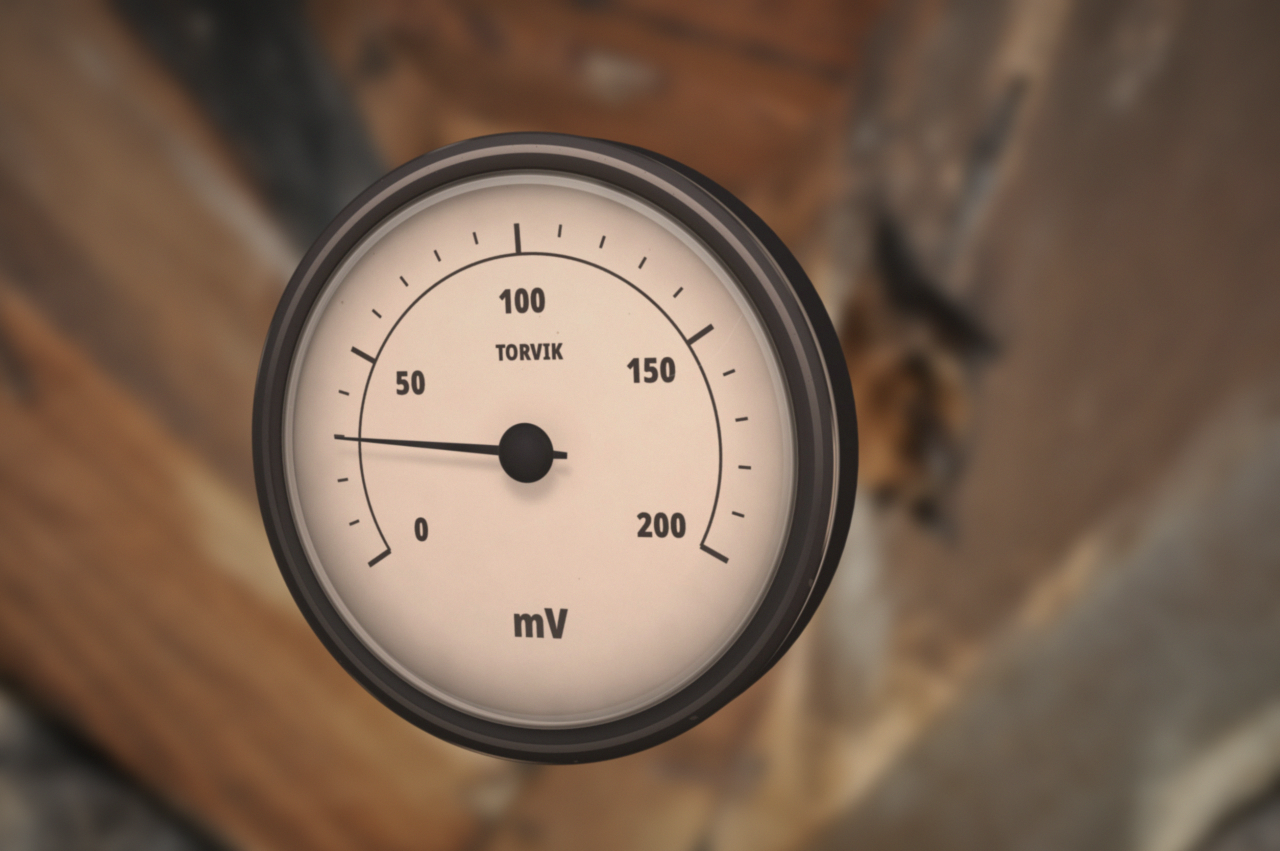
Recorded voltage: 30
